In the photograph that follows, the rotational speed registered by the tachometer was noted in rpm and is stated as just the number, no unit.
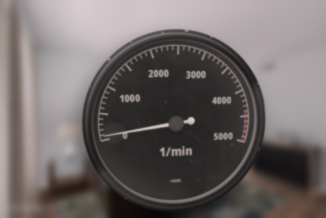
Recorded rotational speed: 100
